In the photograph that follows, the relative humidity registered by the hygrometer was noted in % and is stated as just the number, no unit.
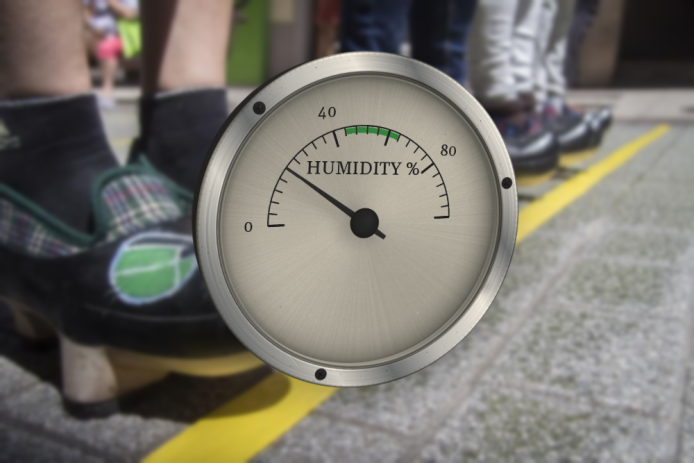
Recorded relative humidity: 20
